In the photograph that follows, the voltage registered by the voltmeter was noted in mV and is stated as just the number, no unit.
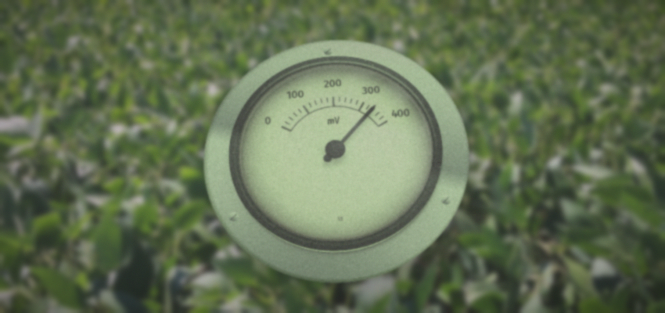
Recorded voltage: 340
